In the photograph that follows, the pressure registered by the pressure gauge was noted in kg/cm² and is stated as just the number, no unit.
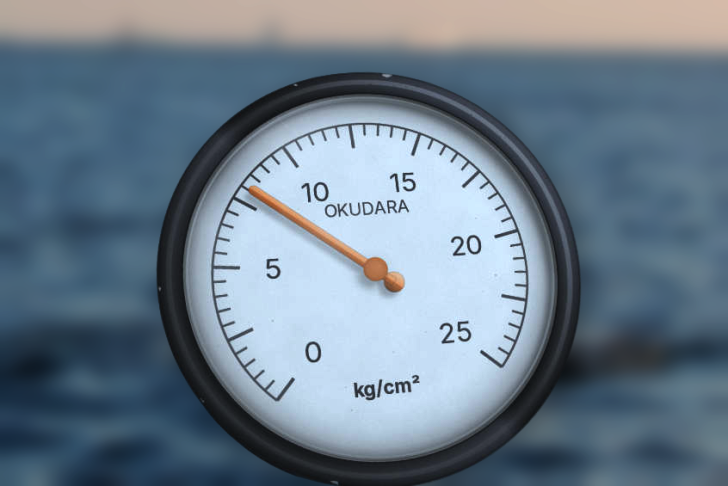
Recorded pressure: 8
